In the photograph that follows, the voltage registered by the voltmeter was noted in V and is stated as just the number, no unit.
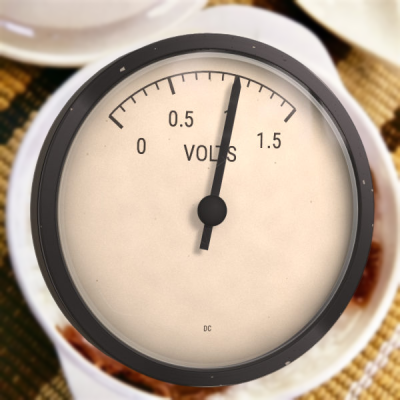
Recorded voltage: 1
